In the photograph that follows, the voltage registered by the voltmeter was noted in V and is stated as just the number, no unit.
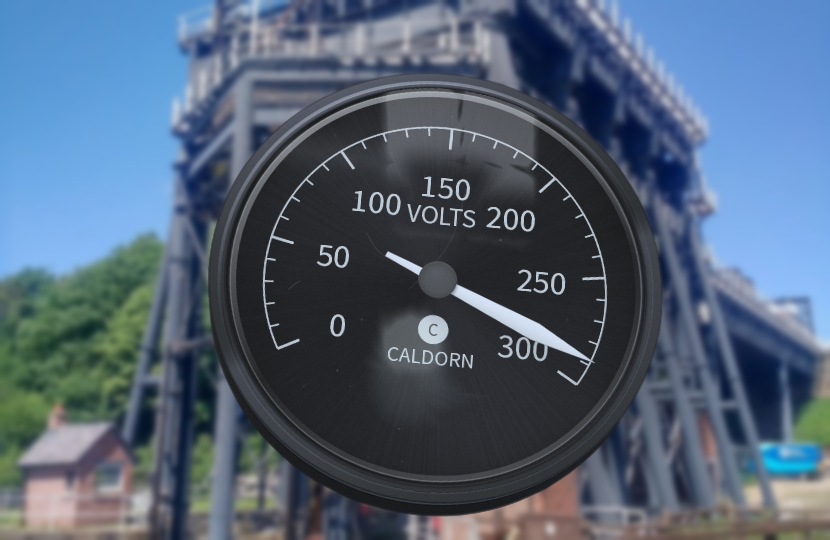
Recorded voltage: 290
